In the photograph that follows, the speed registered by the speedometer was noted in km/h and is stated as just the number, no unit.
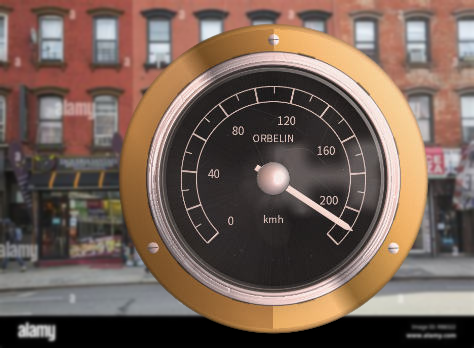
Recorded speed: 210
